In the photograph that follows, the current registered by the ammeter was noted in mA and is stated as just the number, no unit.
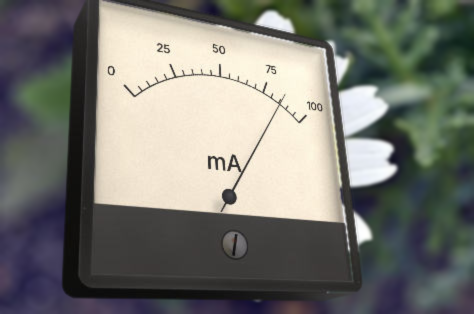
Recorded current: 85
